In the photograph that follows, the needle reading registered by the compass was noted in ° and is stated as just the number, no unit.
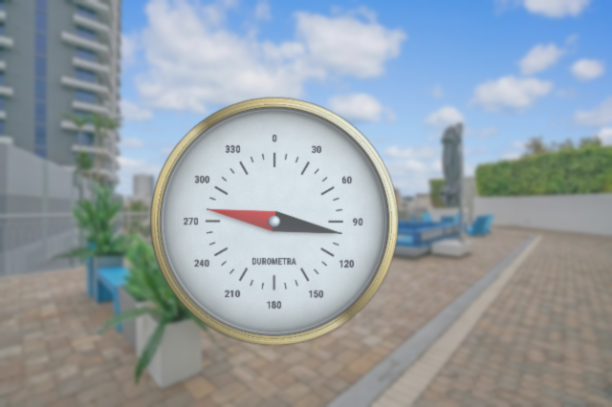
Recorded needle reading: 280
